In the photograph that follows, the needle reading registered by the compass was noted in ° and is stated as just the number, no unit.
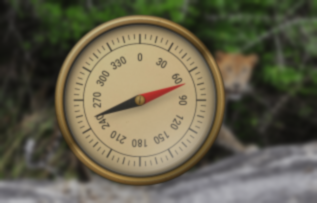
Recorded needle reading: 70
